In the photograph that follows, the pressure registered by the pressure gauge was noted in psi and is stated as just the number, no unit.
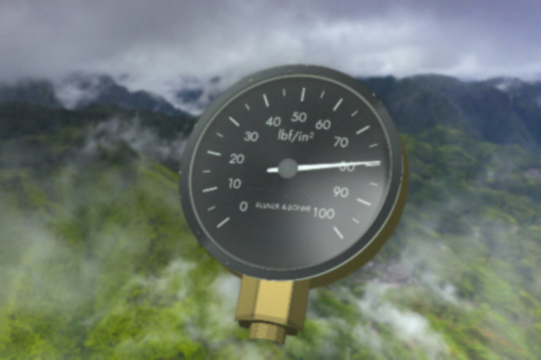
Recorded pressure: 80
